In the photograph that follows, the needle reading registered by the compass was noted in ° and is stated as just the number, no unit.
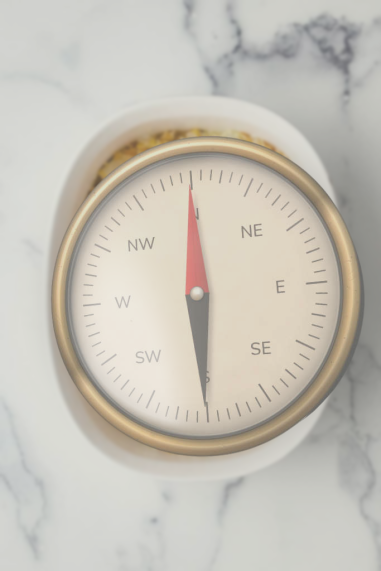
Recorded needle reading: 0
